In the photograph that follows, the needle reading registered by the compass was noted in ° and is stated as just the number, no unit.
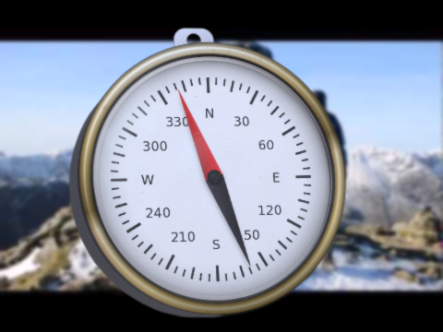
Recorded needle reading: 340
